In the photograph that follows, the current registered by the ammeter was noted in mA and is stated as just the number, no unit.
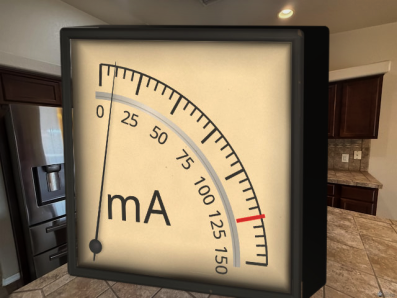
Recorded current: 10
